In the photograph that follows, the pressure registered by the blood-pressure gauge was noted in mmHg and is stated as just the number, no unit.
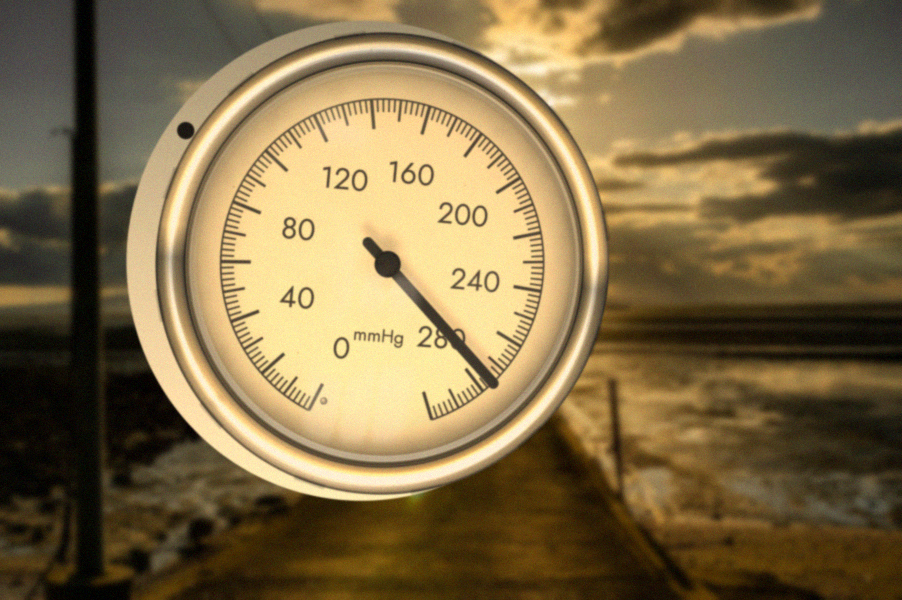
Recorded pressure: 276
